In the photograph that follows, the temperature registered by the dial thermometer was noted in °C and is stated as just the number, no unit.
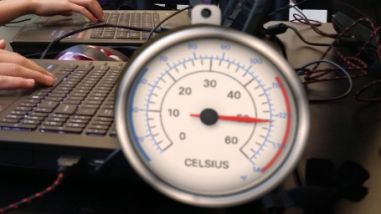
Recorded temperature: 50
